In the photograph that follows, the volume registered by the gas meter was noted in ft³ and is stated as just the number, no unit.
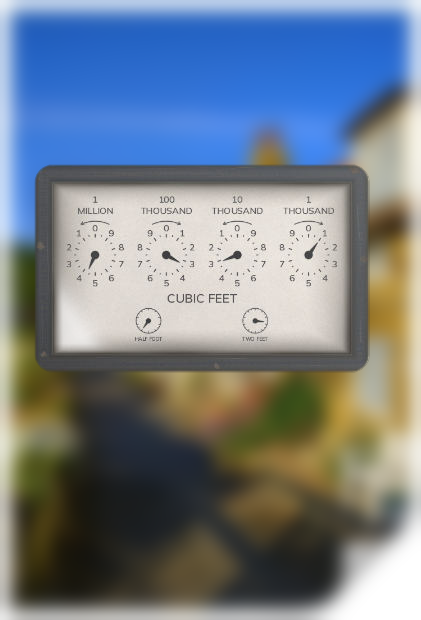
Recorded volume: 433100
